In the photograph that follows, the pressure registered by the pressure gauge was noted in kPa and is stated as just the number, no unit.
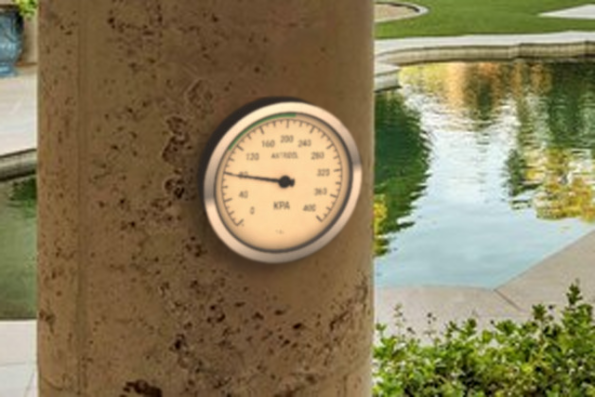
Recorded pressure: 80
